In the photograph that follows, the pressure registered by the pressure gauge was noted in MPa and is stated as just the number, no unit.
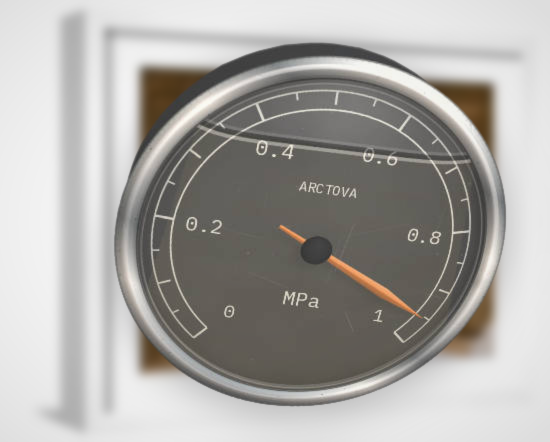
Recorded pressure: 0.95
